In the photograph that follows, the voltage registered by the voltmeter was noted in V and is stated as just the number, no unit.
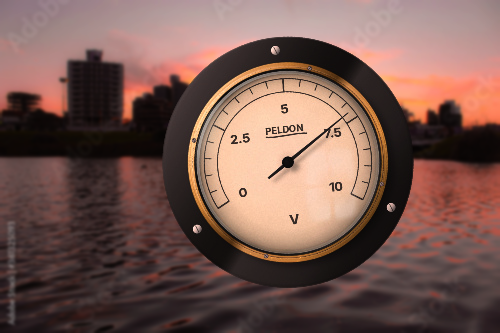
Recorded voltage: 7.25
